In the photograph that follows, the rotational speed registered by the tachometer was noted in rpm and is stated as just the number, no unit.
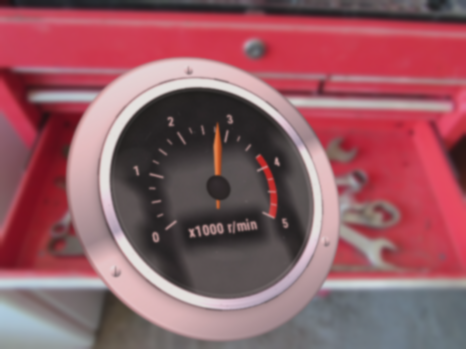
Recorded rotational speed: 2750
